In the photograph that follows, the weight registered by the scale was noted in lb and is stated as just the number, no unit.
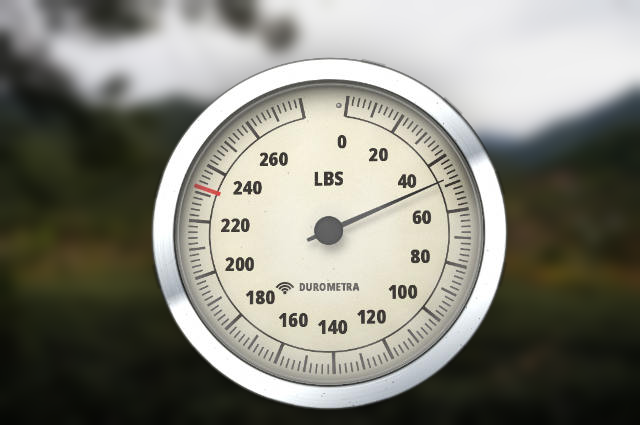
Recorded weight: 48
